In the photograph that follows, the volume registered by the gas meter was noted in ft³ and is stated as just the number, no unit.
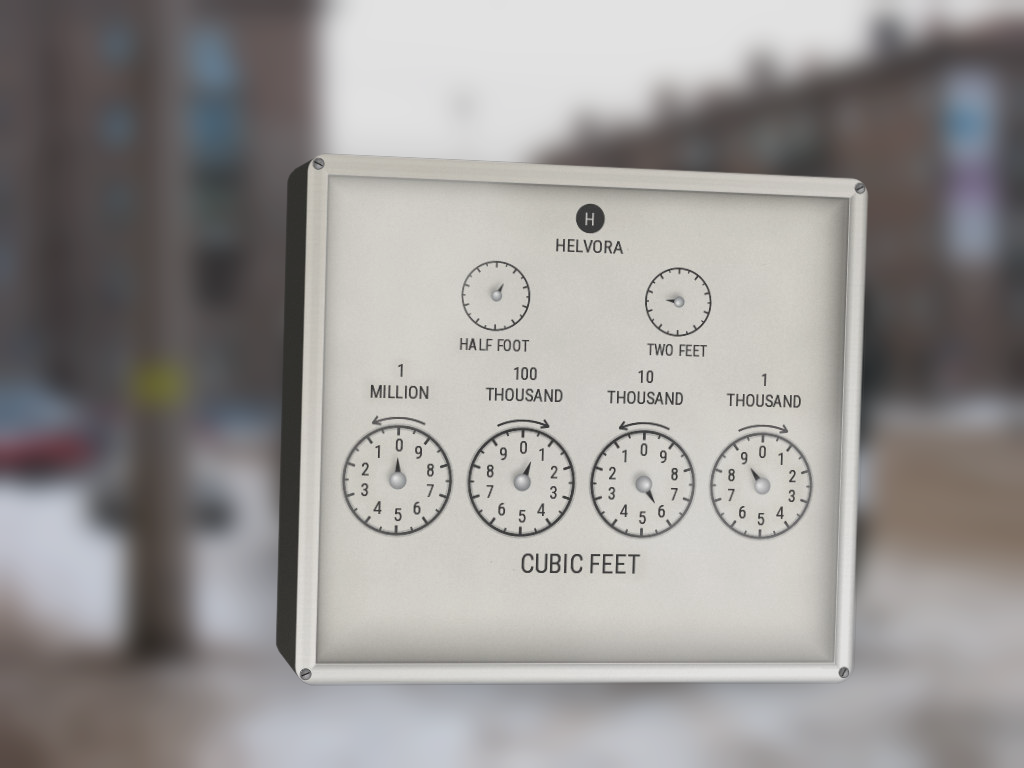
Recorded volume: 5900
